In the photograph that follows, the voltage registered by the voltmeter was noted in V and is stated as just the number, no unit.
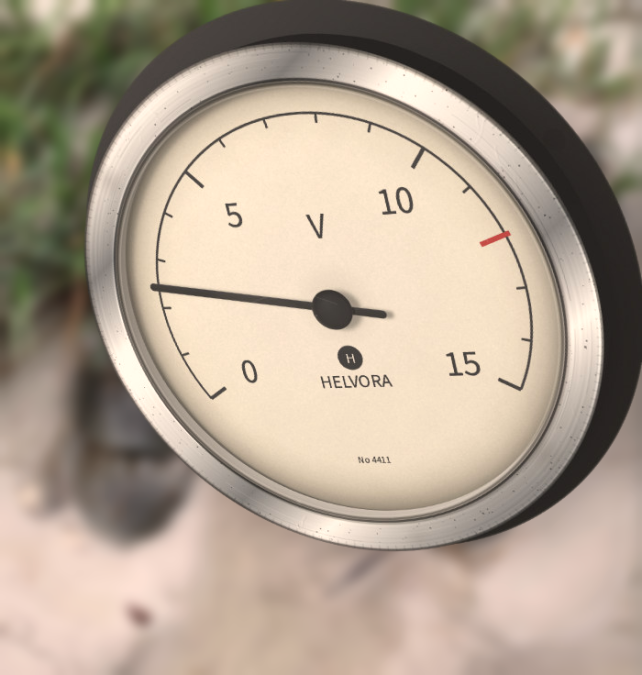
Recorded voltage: 2.5
